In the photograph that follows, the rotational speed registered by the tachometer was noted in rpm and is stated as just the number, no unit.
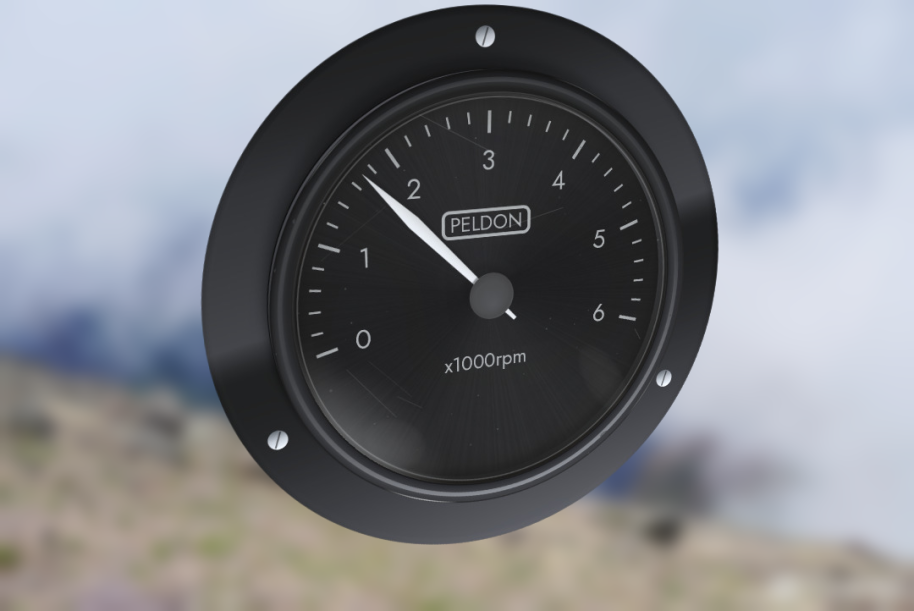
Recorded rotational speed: 1700
